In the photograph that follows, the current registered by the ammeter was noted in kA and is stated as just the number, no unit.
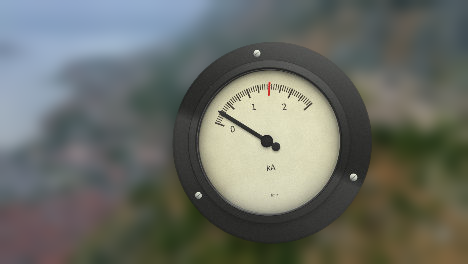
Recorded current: 0.25
